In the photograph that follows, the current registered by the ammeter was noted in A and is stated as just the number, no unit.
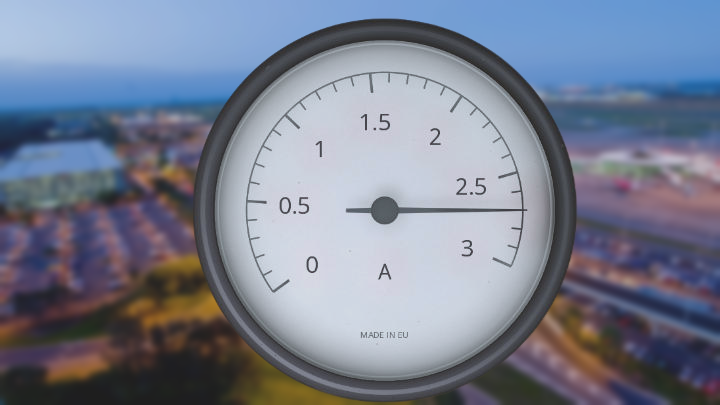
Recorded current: 2.7
